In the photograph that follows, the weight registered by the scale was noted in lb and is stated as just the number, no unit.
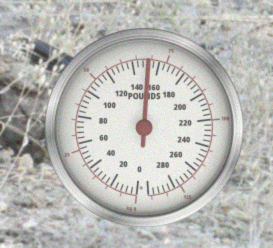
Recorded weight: 152
